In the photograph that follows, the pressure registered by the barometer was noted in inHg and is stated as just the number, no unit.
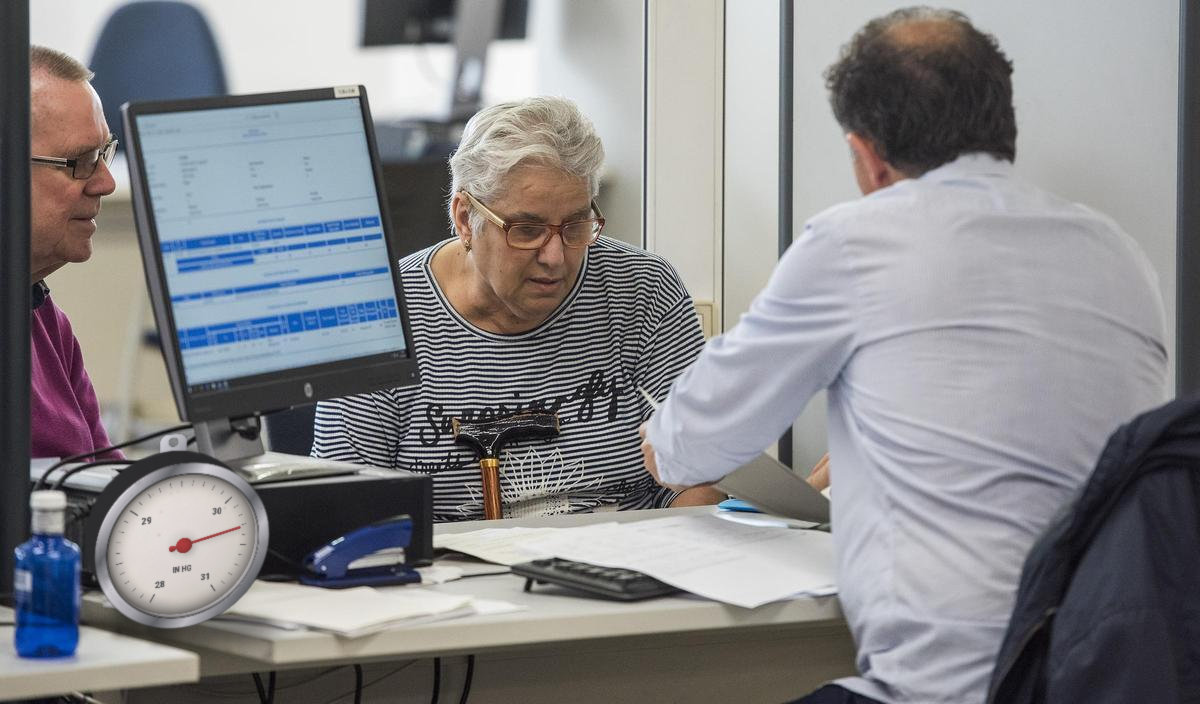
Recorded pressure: 30.3
